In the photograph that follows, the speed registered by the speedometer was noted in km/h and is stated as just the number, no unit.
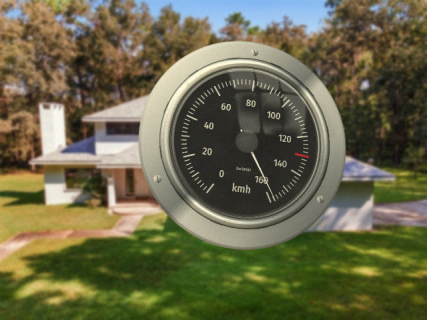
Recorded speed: 158
